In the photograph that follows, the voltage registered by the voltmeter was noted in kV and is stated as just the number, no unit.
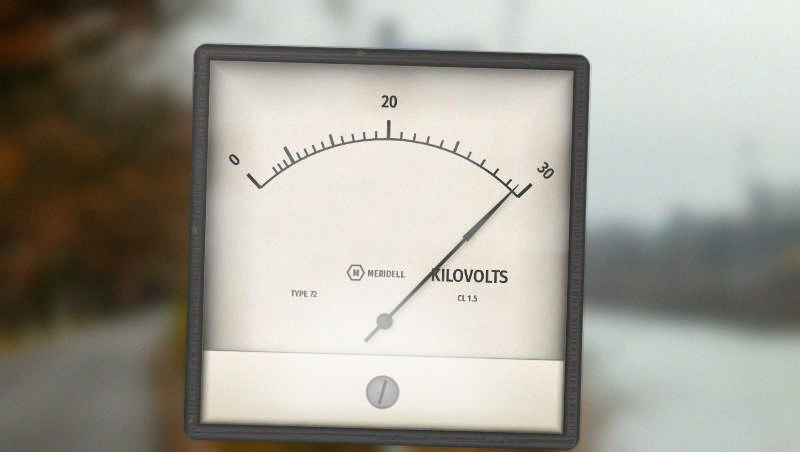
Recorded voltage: 29.5
